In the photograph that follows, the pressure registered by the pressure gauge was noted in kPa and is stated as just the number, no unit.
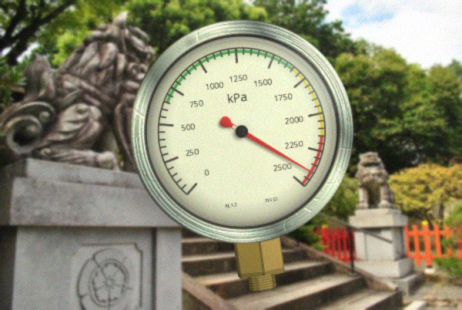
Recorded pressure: 2400
